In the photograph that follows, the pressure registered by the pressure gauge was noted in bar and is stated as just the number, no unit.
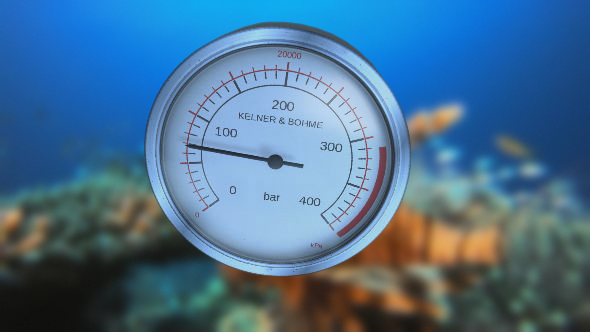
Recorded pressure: 70
